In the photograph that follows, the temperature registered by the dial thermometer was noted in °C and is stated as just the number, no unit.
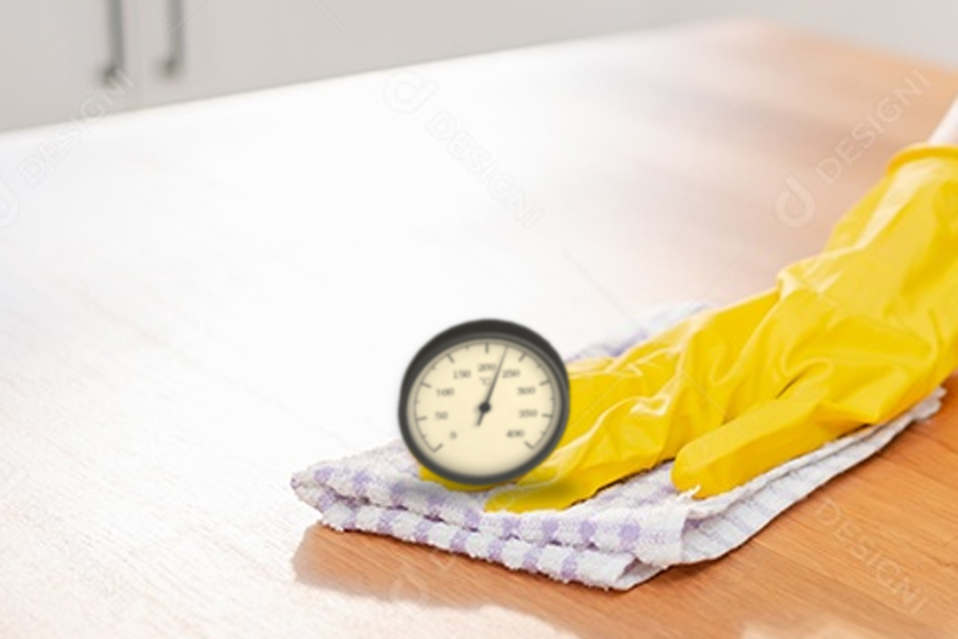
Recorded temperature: 225
